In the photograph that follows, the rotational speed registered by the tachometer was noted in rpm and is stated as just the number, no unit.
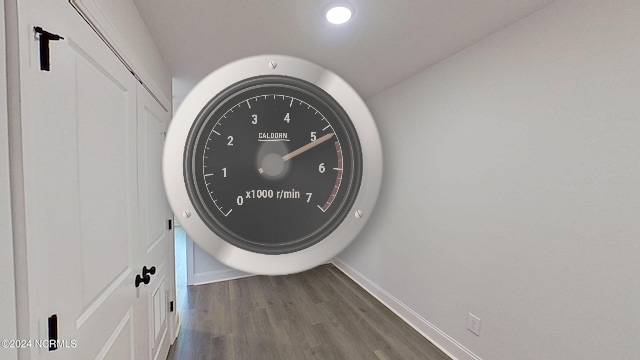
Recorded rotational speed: 5200
